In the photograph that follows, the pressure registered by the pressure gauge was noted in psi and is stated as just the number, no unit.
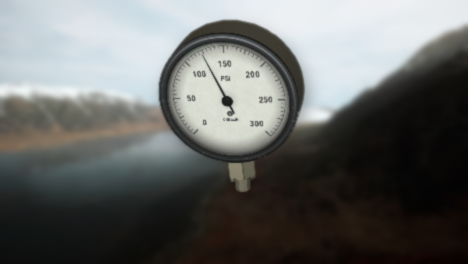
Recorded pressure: 125
